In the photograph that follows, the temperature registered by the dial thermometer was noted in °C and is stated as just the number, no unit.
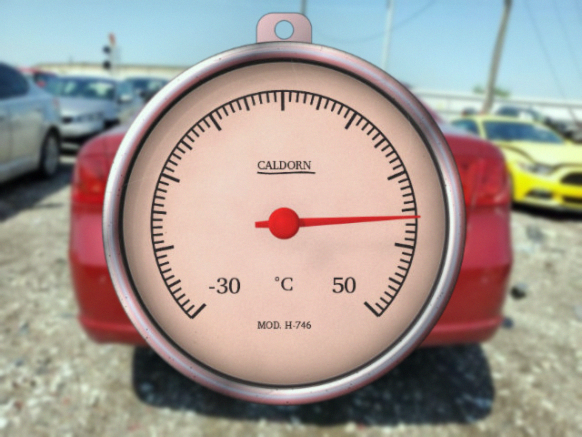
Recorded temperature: 36
